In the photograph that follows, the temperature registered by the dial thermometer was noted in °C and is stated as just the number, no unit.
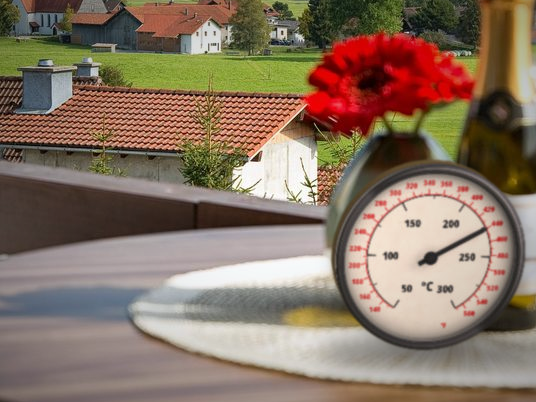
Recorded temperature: 225
